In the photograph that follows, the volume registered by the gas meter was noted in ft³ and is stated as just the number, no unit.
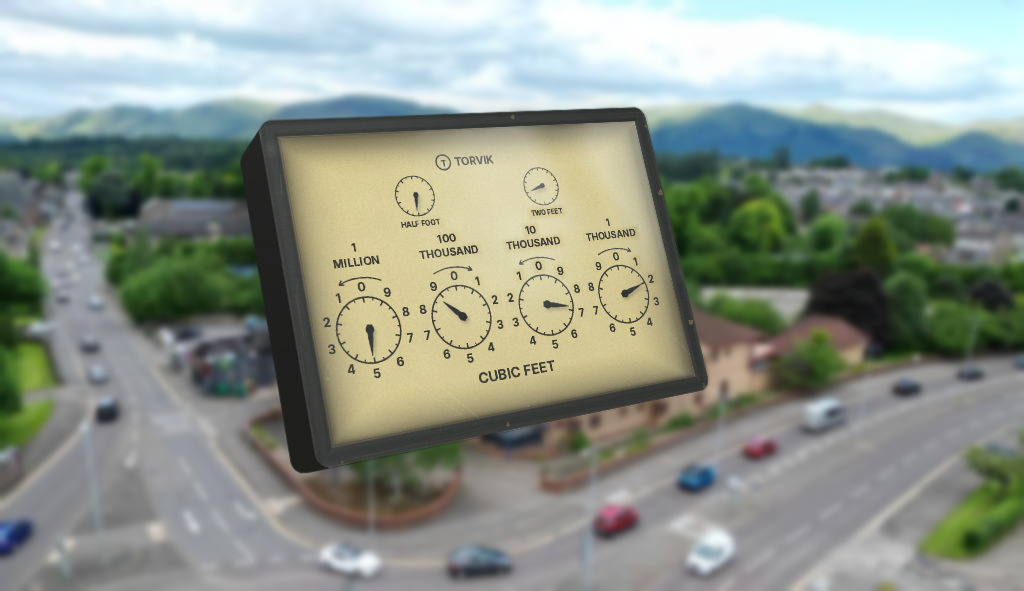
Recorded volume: 487200
